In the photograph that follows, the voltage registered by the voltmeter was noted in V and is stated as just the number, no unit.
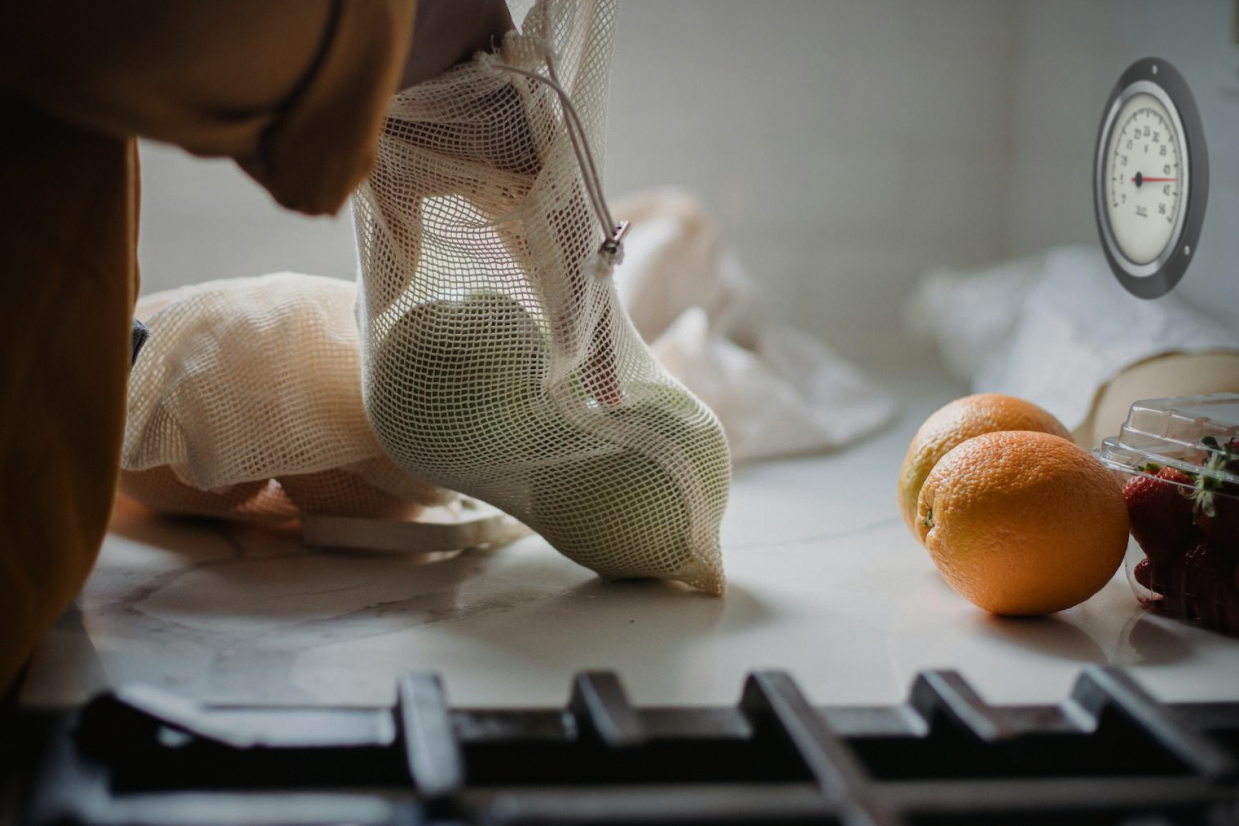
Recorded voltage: 42.5
